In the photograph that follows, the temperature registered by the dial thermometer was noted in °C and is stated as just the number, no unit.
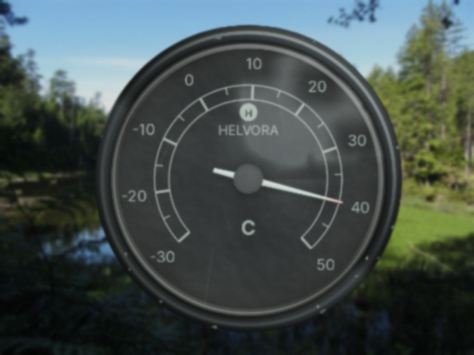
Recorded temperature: 40
